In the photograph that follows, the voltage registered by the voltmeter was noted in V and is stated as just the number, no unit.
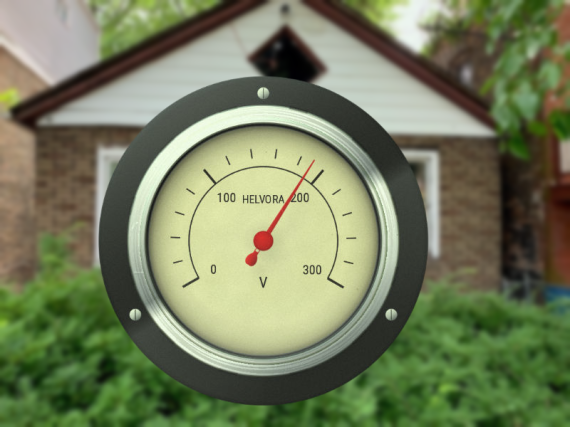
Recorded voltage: 190
